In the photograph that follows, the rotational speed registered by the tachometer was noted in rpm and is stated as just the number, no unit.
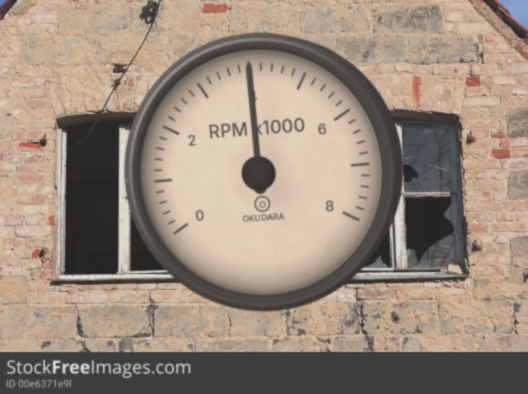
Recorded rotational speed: 4000
